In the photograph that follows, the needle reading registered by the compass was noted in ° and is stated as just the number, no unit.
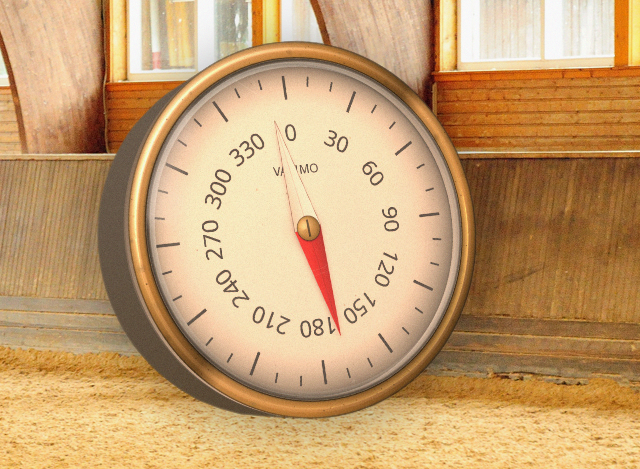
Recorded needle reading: 170
